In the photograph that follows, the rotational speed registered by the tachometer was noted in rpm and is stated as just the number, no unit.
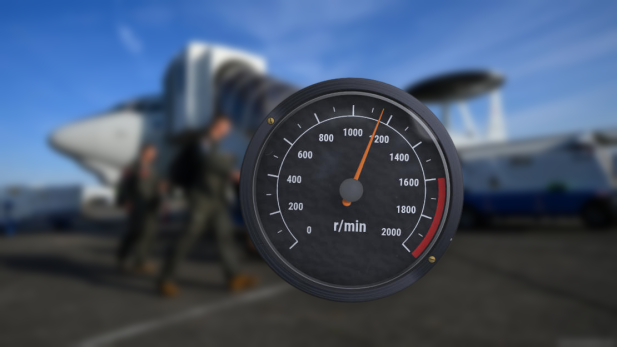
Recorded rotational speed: 1150
